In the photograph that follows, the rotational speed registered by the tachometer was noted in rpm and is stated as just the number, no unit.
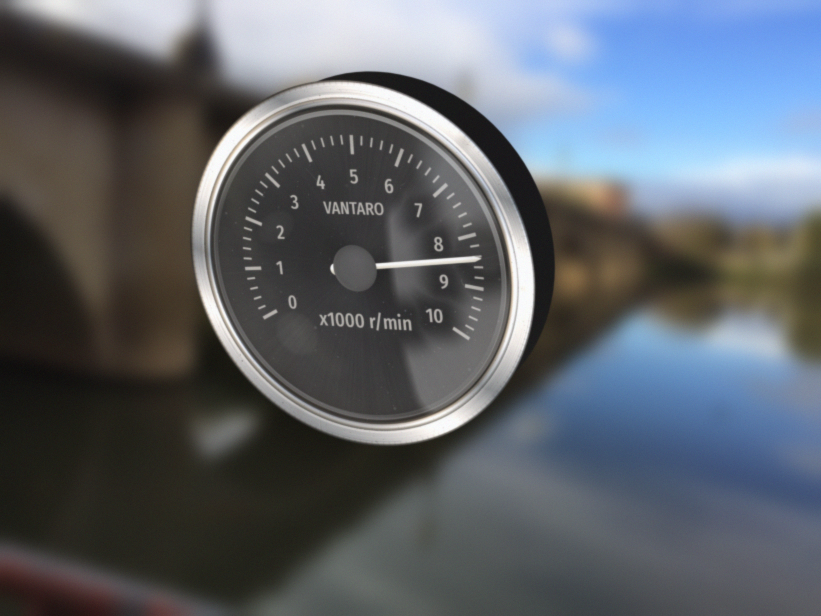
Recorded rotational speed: 8400
